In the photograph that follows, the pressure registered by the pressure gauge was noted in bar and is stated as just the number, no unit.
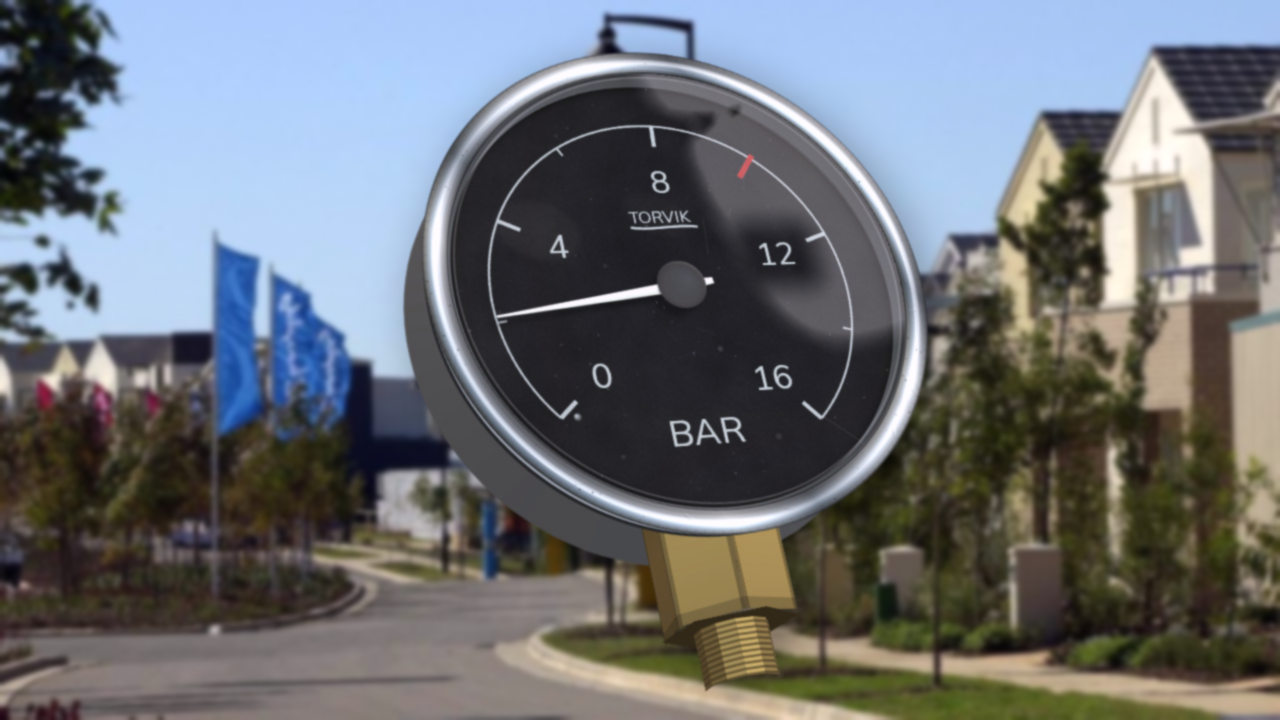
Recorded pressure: 2
